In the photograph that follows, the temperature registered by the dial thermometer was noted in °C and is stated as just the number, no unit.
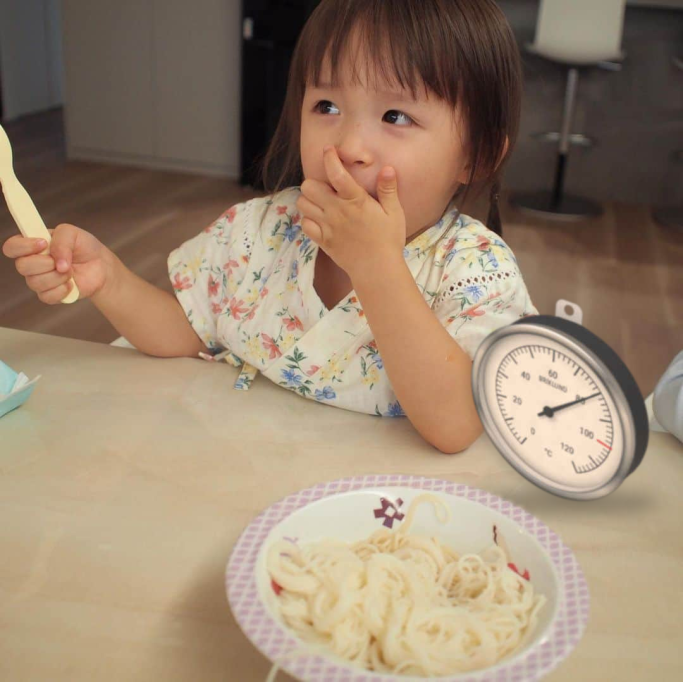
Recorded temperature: 80
